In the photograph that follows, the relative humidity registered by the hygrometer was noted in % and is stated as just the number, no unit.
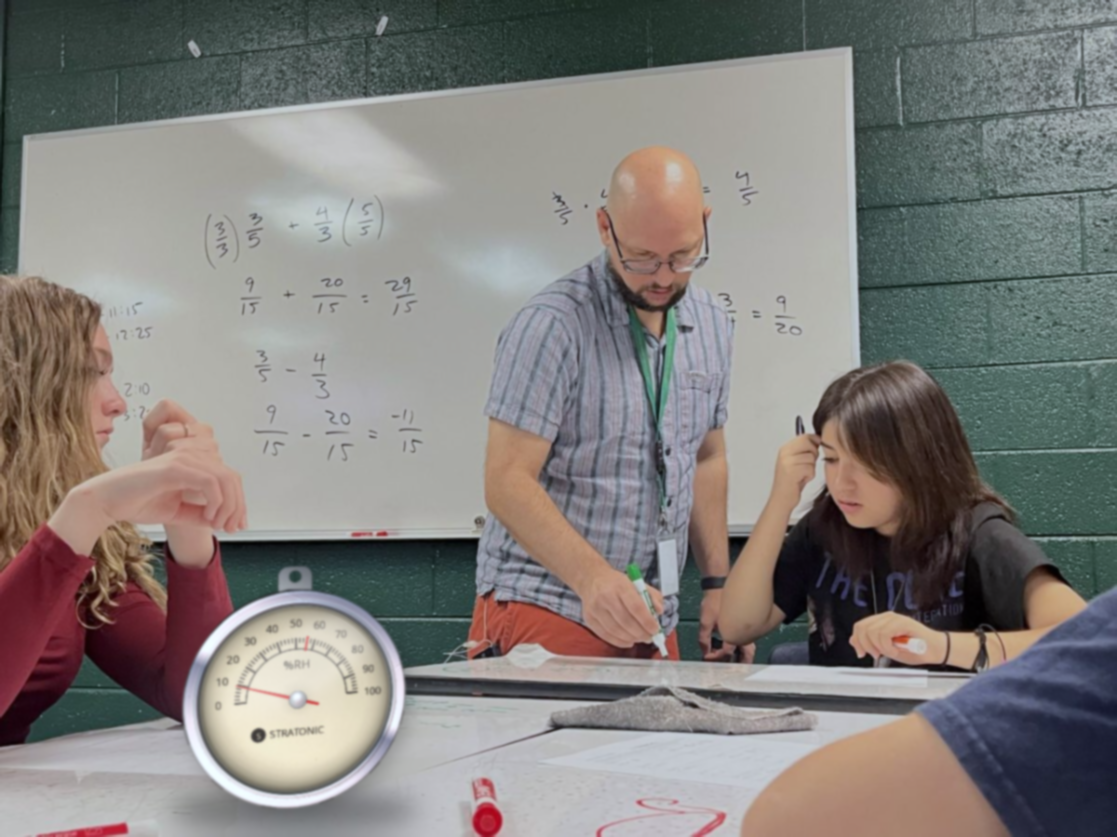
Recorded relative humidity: 10
